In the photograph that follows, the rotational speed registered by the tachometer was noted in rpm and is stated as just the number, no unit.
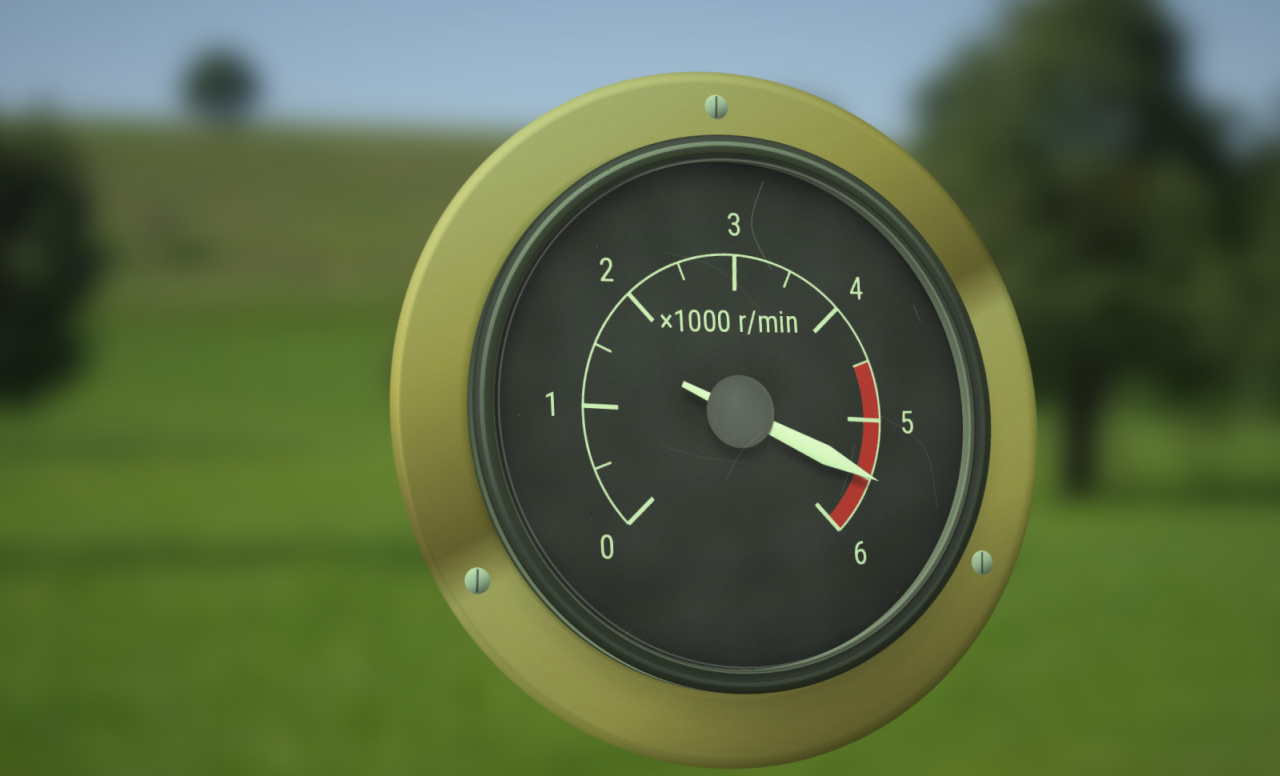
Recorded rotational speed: 5500
